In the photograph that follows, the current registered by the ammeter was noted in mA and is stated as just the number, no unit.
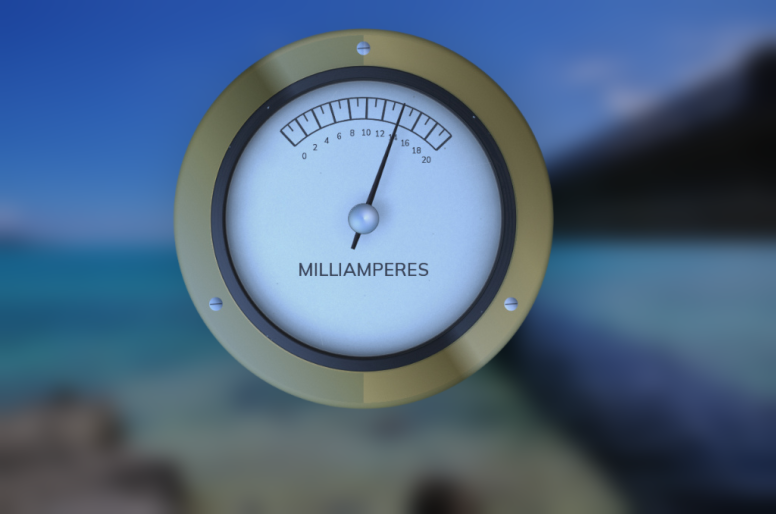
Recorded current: 14
